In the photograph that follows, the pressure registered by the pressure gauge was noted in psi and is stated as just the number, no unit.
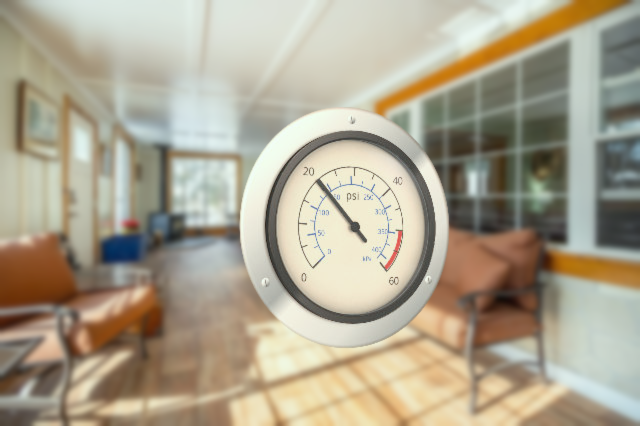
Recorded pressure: 20
